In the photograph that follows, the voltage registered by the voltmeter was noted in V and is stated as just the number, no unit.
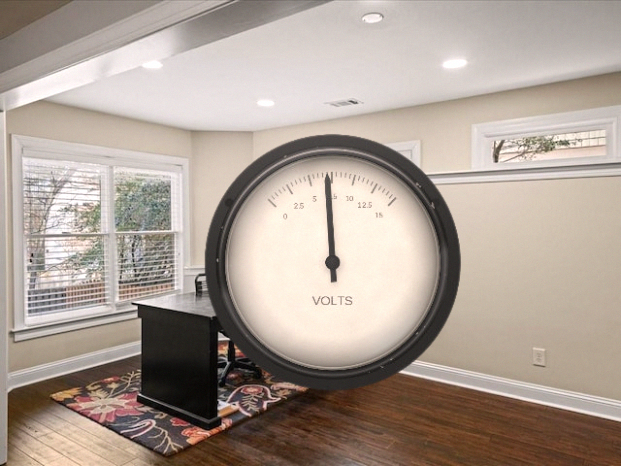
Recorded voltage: 7
